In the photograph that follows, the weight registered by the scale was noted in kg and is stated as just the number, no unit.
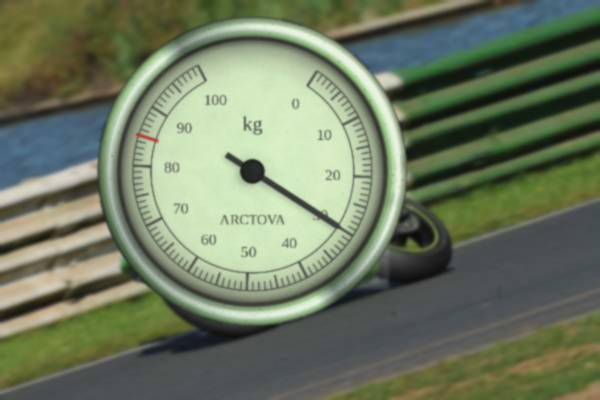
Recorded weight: 30
